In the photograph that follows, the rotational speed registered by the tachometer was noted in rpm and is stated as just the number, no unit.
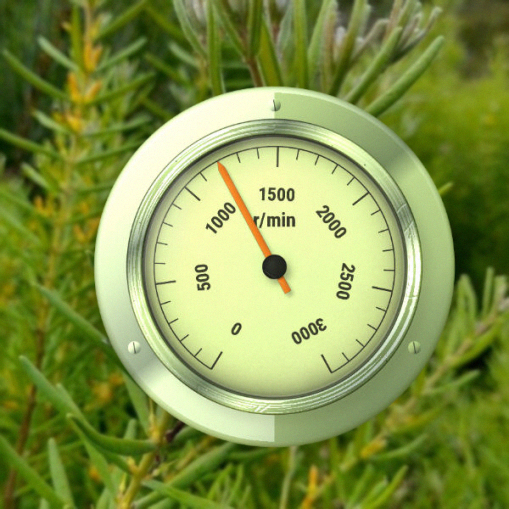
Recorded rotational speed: 1200
